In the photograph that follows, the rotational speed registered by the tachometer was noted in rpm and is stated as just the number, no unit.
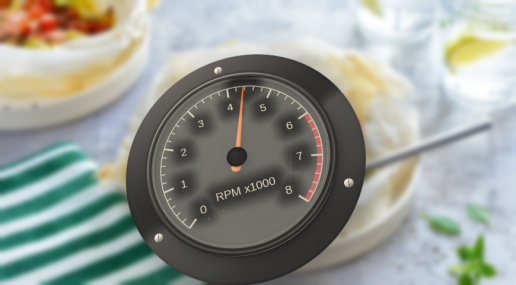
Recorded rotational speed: 4400
